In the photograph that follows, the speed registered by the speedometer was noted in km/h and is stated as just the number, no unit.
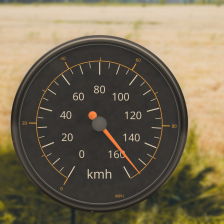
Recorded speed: 155
